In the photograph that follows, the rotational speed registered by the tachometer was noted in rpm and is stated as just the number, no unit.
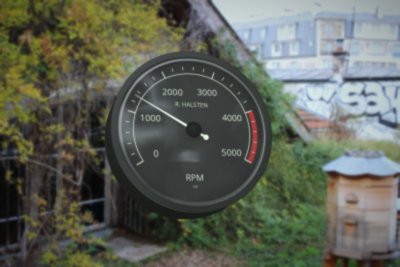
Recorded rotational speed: 1300
